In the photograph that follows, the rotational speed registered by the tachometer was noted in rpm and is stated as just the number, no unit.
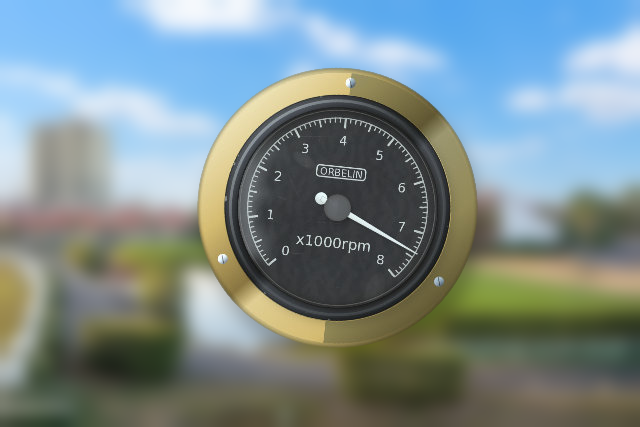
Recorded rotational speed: 7400
